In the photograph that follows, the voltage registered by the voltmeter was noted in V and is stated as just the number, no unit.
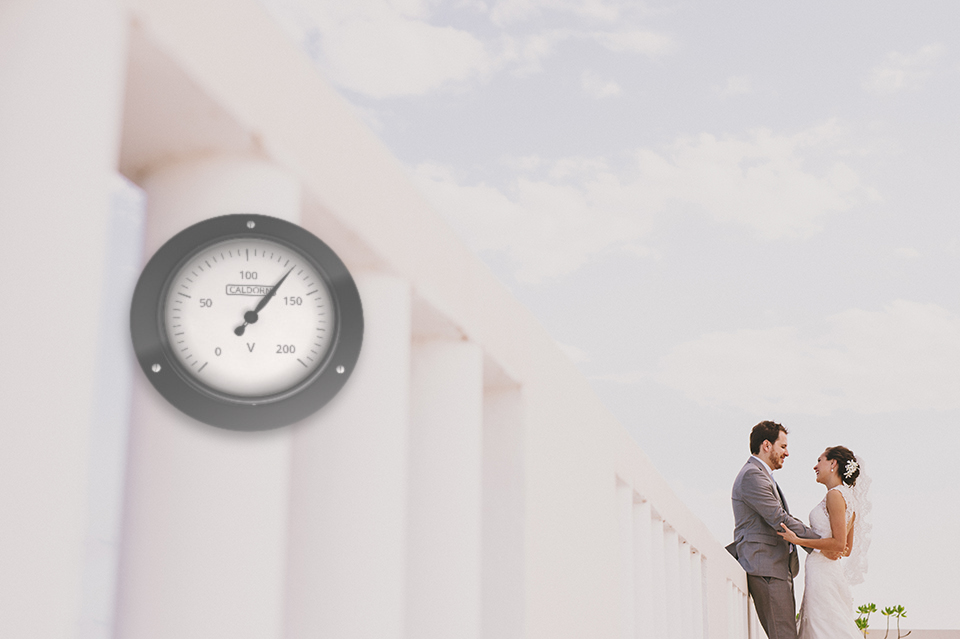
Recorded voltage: 130
